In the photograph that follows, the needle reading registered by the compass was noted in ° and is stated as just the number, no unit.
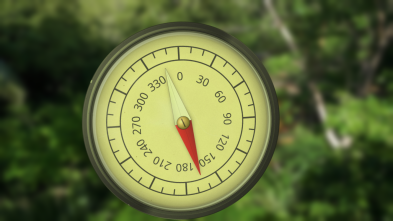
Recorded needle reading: 165
